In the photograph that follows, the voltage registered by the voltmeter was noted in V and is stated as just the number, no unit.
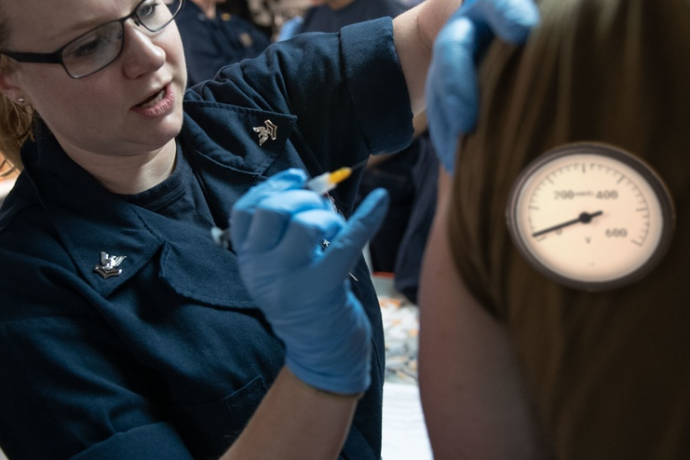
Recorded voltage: 20
